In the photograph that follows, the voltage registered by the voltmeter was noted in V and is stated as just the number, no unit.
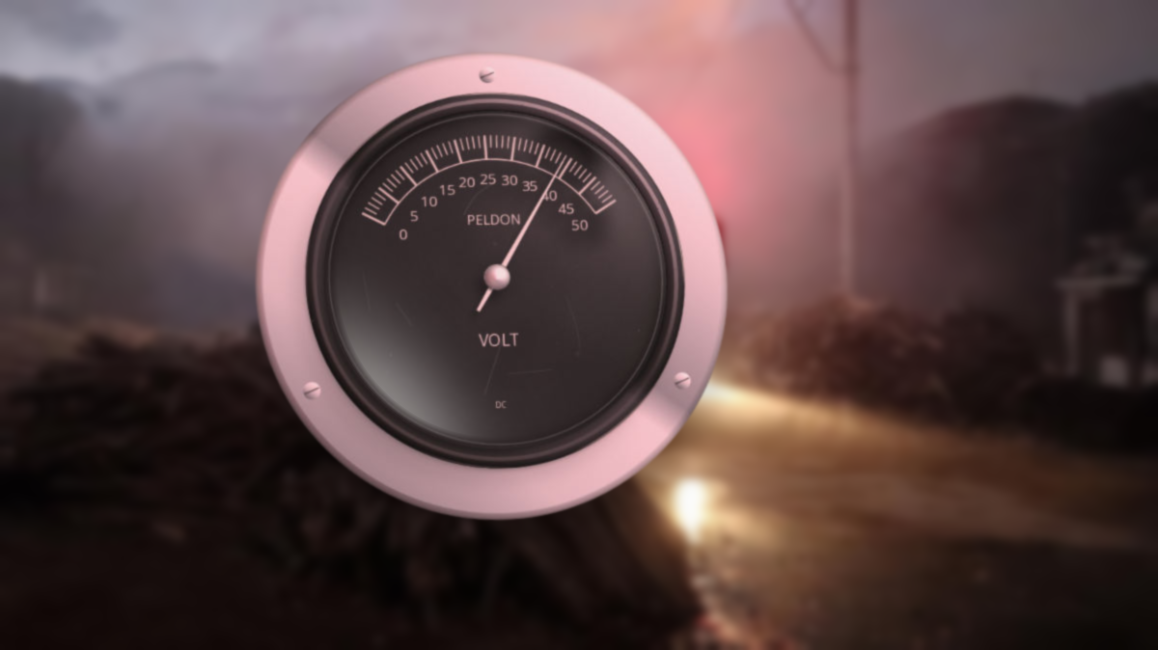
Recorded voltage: 39
